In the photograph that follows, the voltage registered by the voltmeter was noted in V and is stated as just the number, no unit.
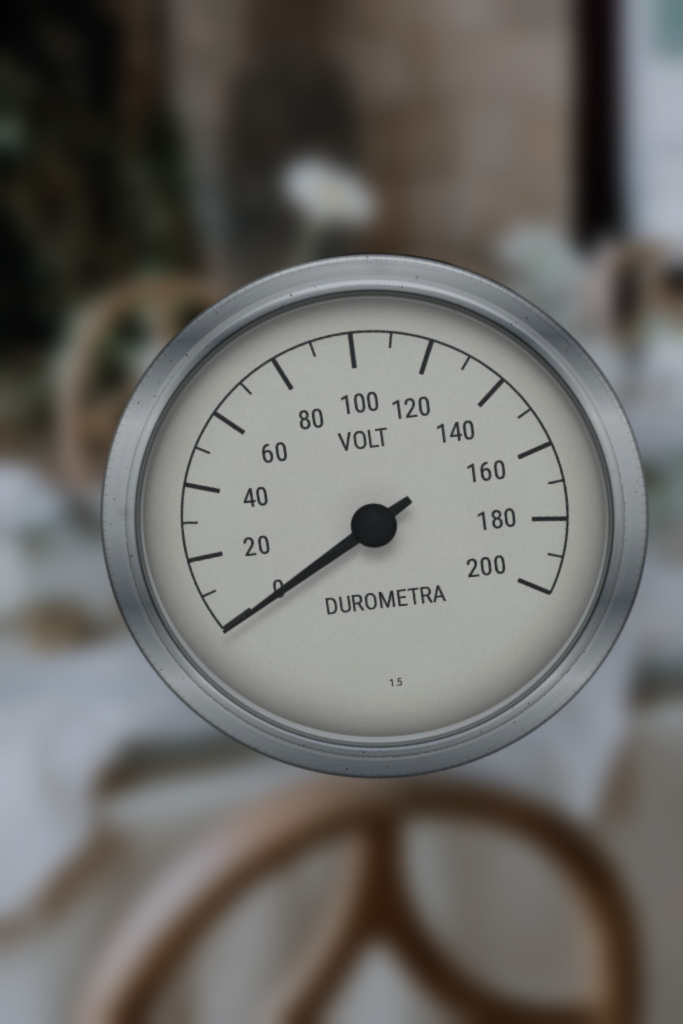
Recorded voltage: 0
